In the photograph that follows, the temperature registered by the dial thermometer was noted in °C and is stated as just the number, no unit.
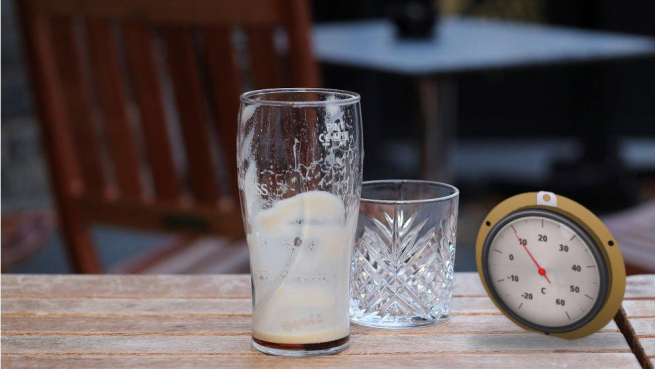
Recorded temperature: 10
